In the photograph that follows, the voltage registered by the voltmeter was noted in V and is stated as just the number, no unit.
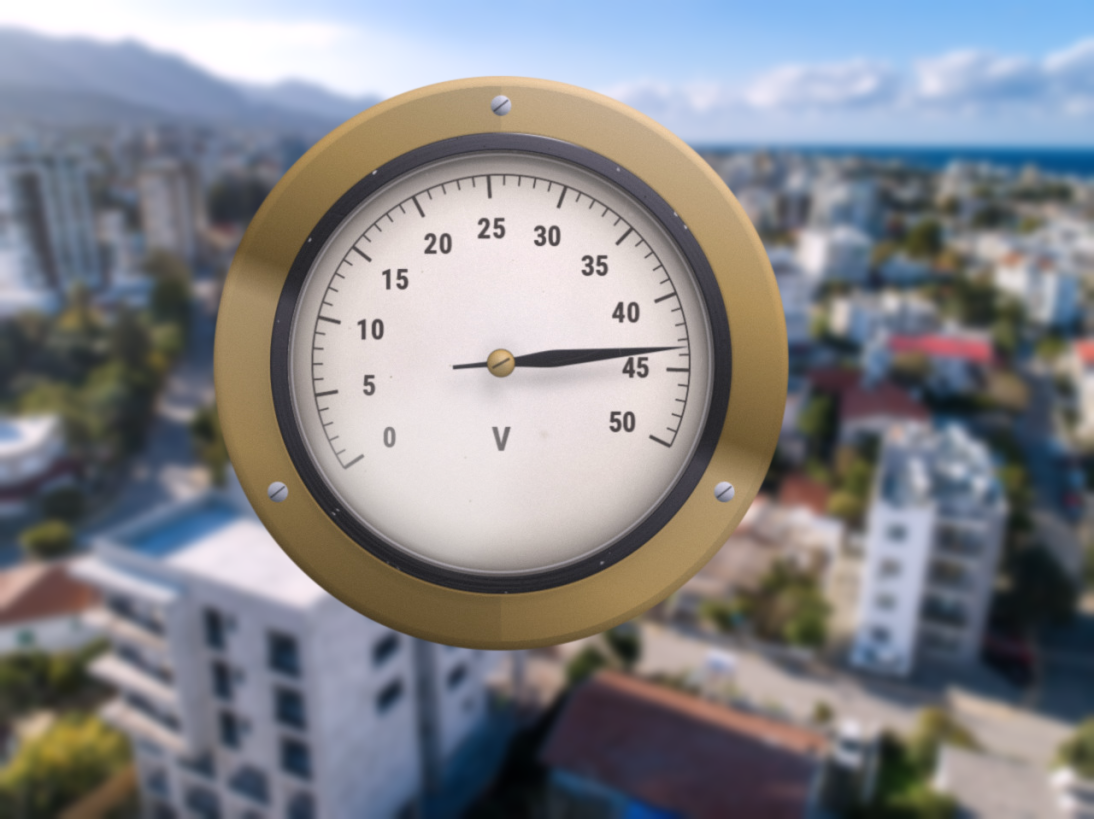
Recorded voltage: 43.5
